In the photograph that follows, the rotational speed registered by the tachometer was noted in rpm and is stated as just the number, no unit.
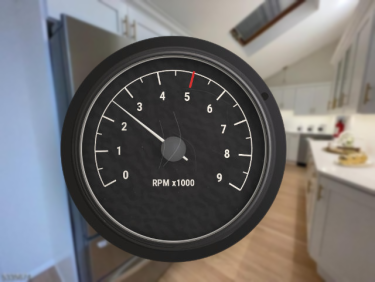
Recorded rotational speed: 2500
